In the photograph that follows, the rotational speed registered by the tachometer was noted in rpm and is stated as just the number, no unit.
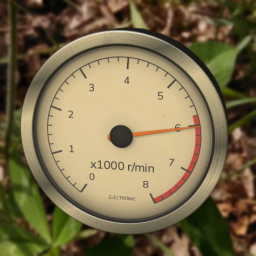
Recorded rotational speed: 6000
